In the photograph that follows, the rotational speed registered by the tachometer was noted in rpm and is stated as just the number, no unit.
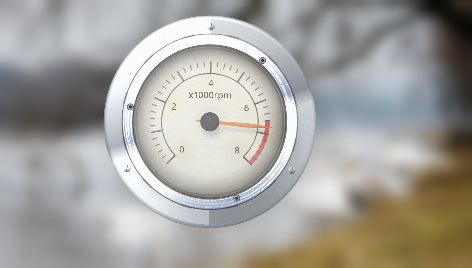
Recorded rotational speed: 6800
